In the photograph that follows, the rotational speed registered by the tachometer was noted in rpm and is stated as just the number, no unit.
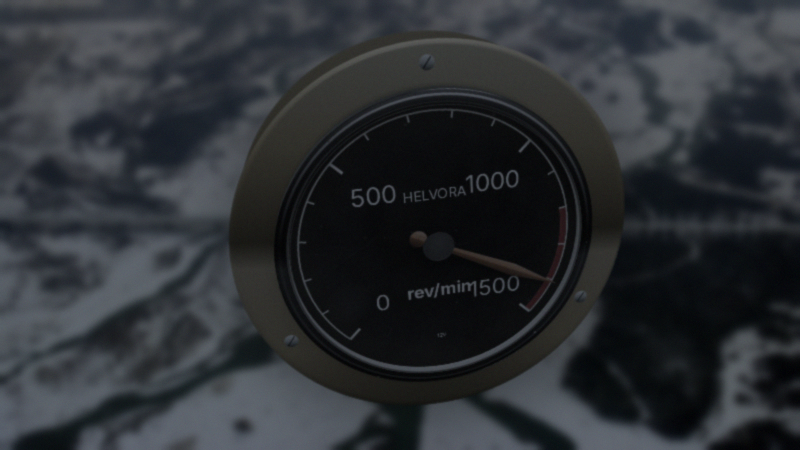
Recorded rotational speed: 1400
